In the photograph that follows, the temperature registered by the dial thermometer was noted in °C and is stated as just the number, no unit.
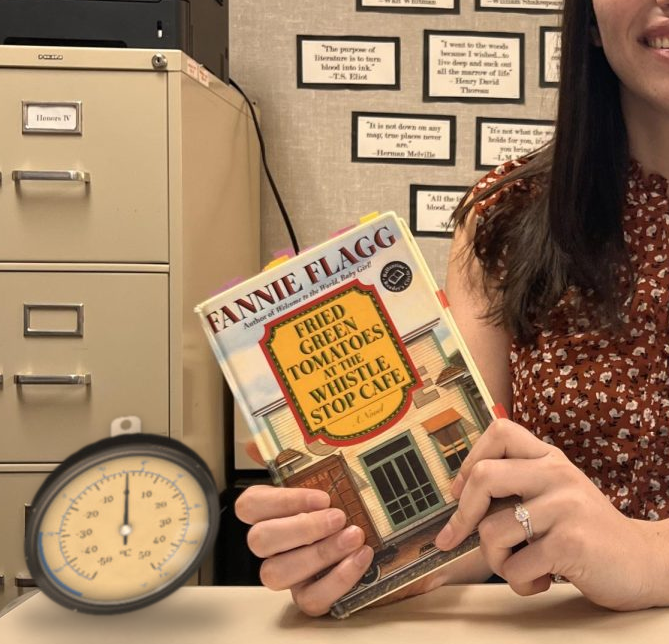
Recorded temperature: 0
